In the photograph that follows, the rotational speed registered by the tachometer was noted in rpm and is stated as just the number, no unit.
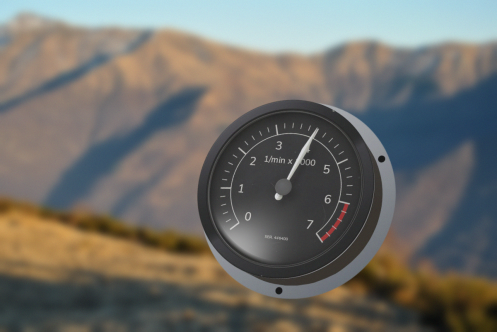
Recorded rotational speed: 4000
